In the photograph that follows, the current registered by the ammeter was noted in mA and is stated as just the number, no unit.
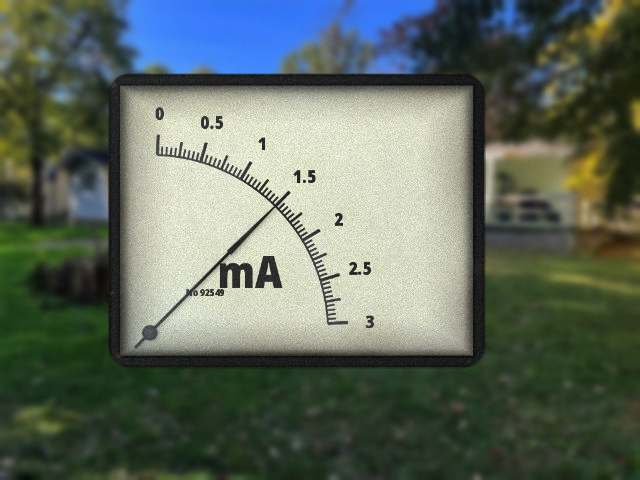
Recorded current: 1.5
